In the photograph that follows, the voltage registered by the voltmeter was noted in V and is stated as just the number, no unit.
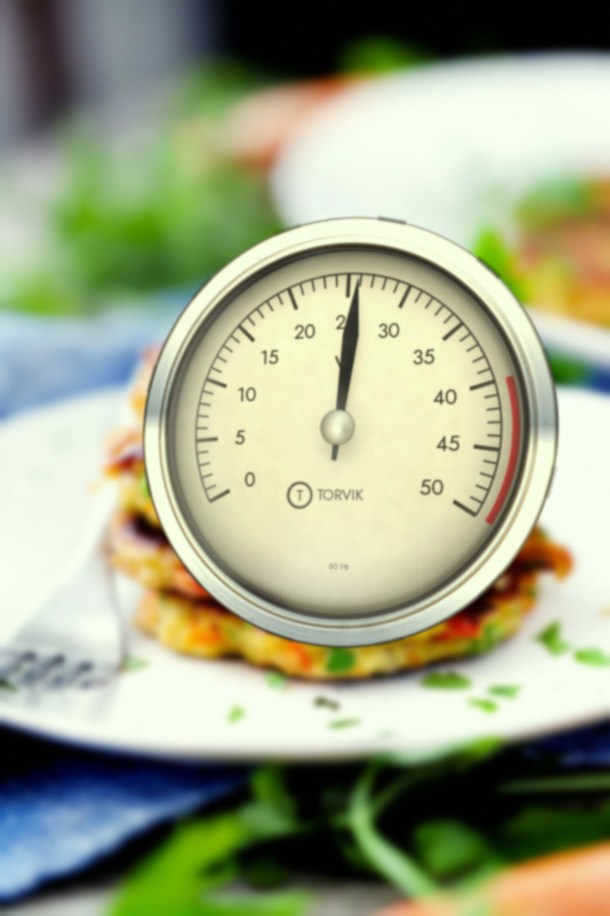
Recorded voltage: 26
